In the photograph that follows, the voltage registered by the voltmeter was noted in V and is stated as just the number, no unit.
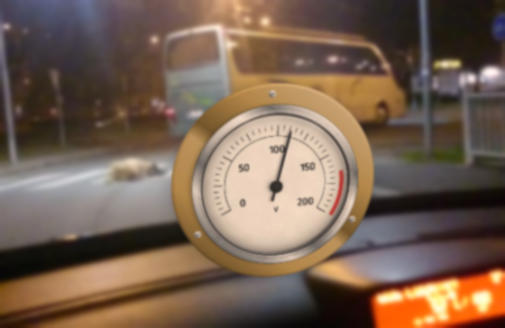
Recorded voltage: 110
